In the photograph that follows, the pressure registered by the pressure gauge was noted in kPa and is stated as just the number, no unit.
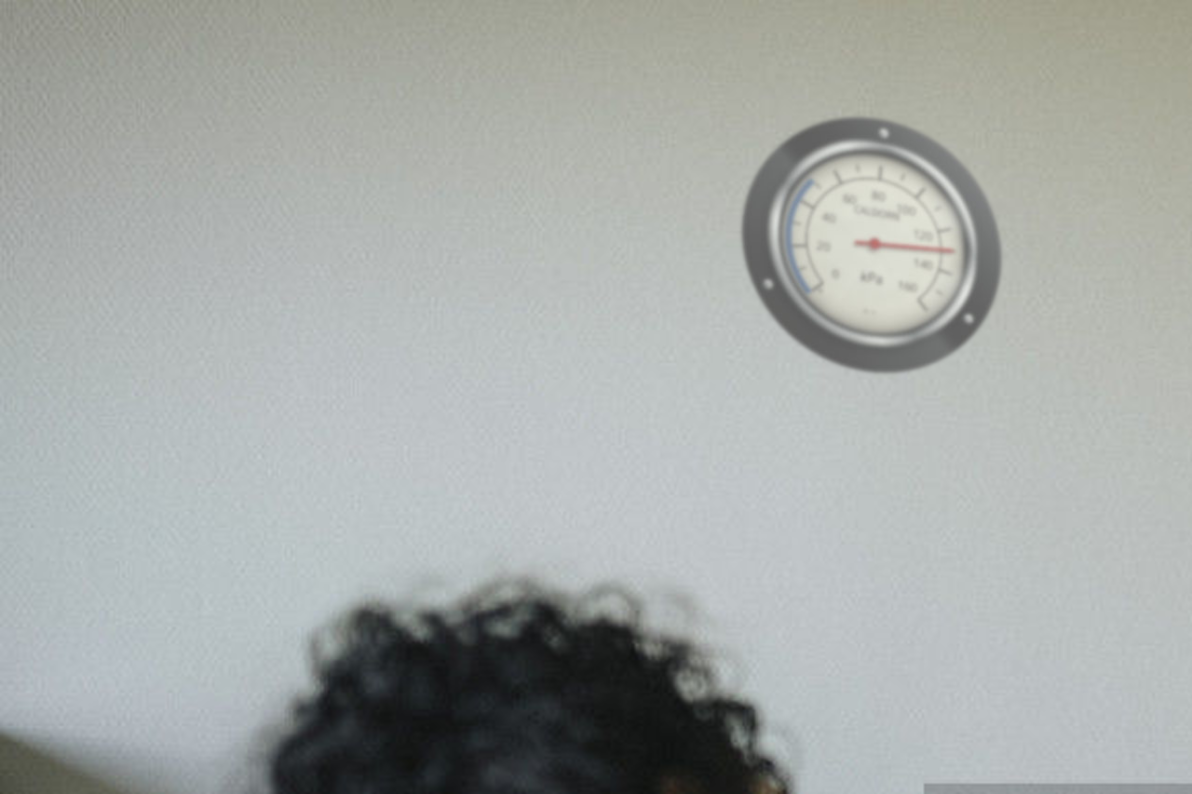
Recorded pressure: 130
